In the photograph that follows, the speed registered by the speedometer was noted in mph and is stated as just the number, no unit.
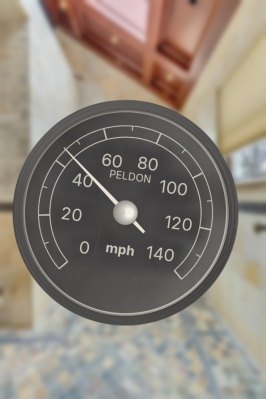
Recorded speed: 45
